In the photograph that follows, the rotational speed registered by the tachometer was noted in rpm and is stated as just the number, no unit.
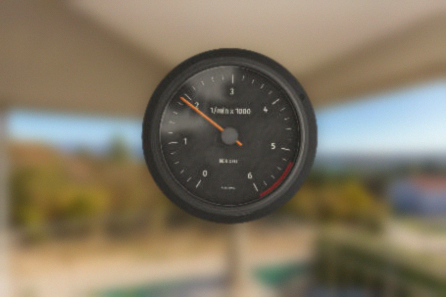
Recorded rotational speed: 1900
